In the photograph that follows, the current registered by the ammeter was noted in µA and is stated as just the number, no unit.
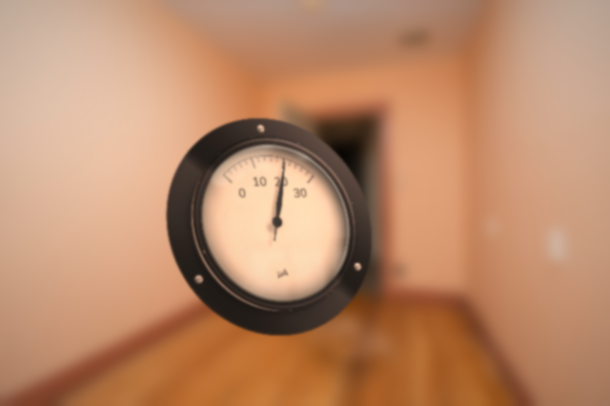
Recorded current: 20
